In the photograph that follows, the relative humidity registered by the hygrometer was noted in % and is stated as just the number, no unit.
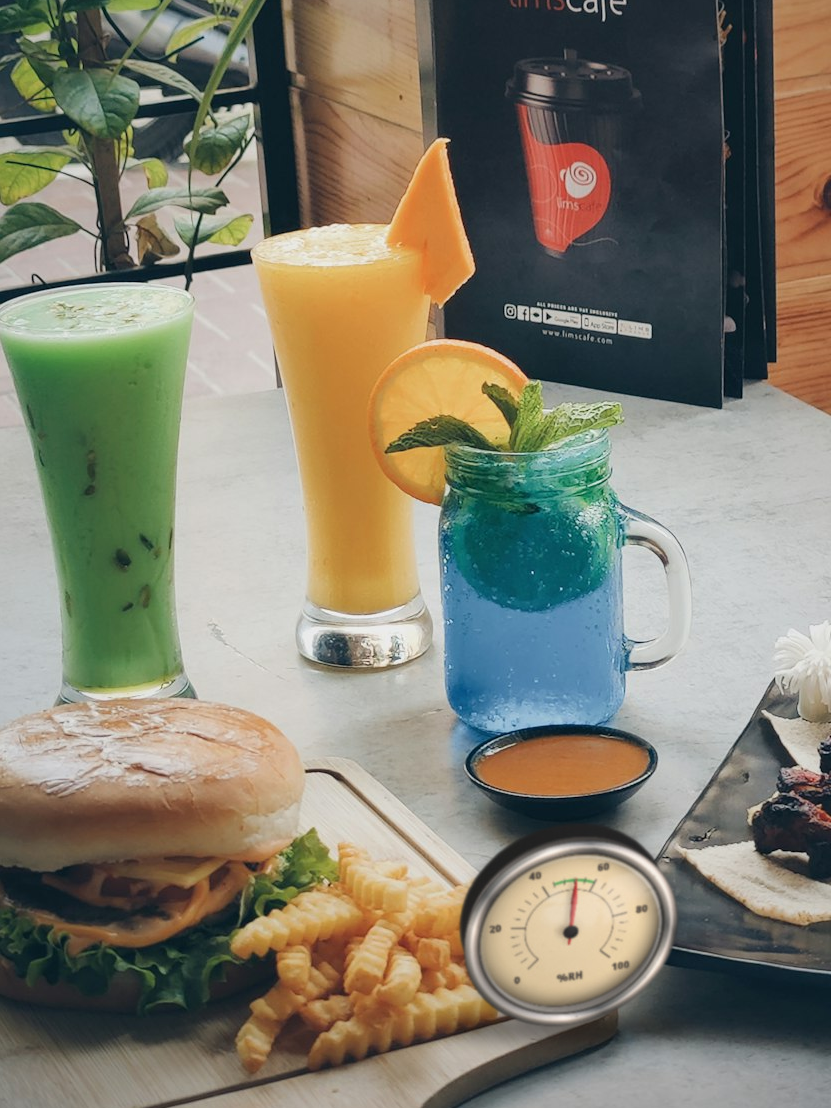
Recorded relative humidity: 52
